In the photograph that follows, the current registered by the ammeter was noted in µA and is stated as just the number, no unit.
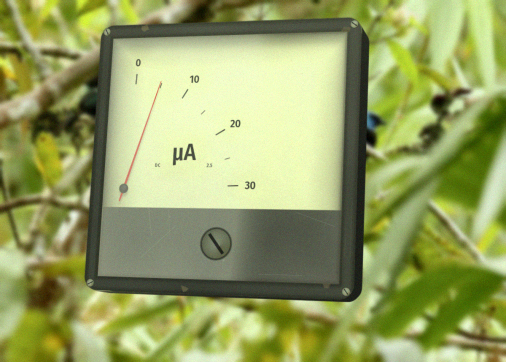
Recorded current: 5
